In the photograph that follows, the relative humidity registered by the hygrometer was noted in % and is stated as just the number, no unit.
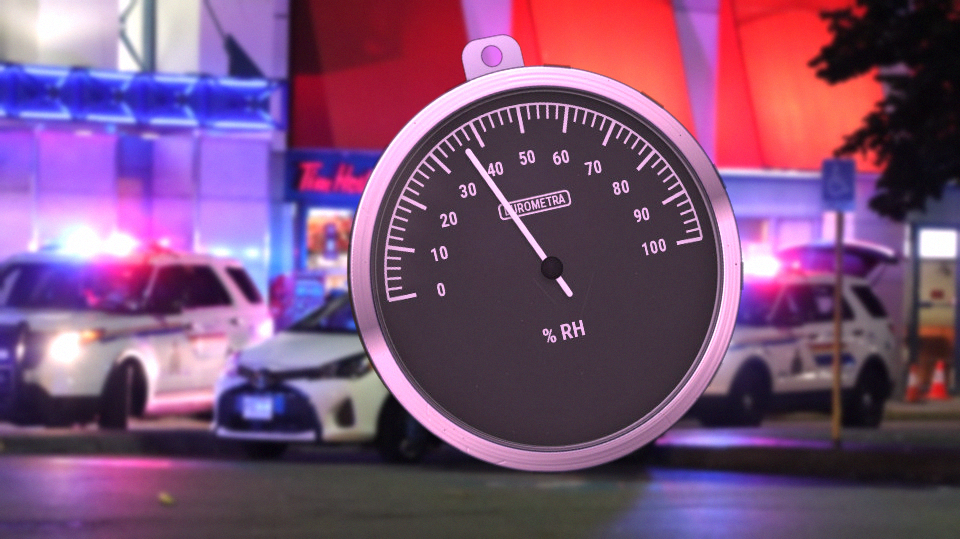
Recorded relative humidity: 36
